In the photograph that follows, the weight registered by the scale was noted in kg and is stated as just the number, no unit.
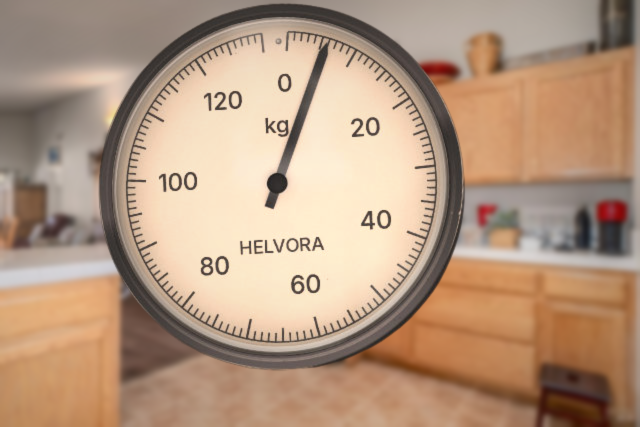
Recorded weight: 6
